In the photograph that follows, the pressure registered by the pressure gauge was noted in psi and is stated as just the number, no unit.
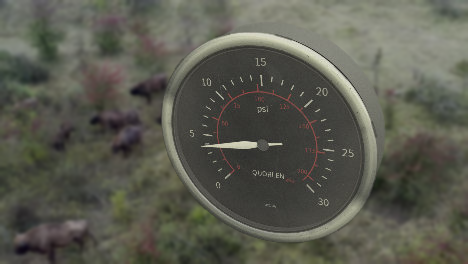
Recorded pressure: 4
